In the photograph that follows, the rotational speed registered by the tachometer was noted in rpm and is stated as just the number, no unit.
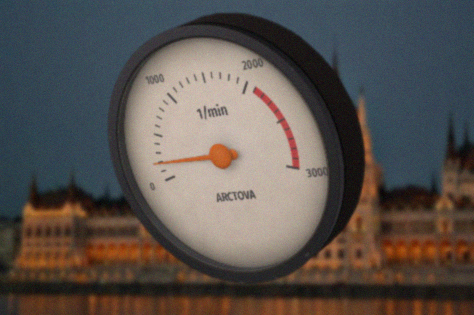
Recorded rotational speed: 200
